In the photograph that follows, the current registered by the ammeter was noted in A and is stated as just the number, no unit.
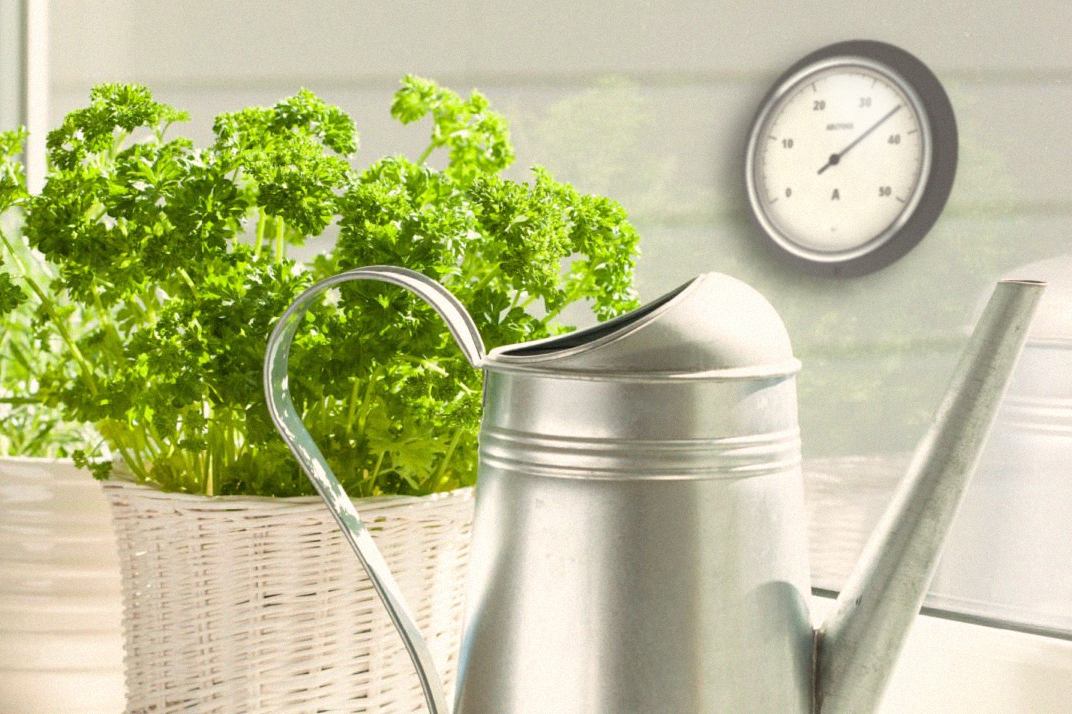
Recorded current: 36
